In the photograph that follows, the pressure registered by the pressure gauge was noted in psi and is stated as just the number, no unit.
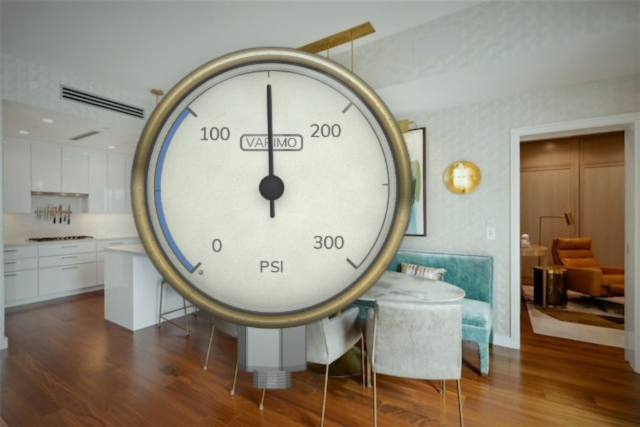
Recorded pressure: 150
